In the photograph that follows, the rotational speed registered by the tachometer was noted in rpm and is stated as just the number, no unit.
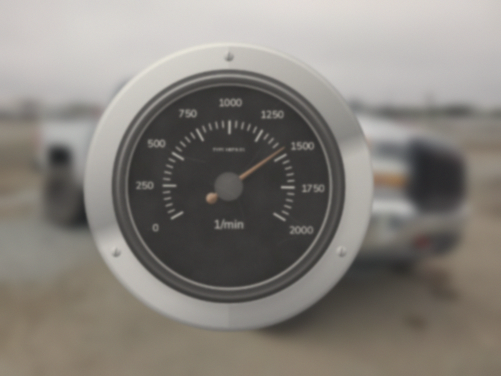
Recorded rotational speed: 1450
